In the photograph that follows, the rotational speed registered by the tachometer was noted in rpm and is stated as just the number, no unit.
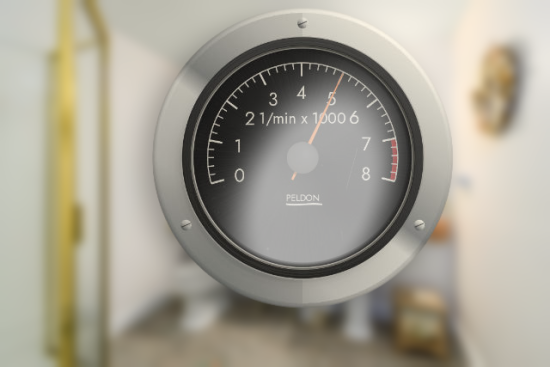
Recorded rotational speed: 5000
